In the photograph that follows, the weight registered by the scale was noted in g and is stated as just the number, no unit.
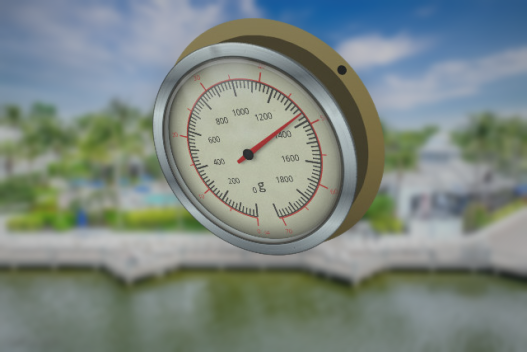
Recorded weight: 1360
